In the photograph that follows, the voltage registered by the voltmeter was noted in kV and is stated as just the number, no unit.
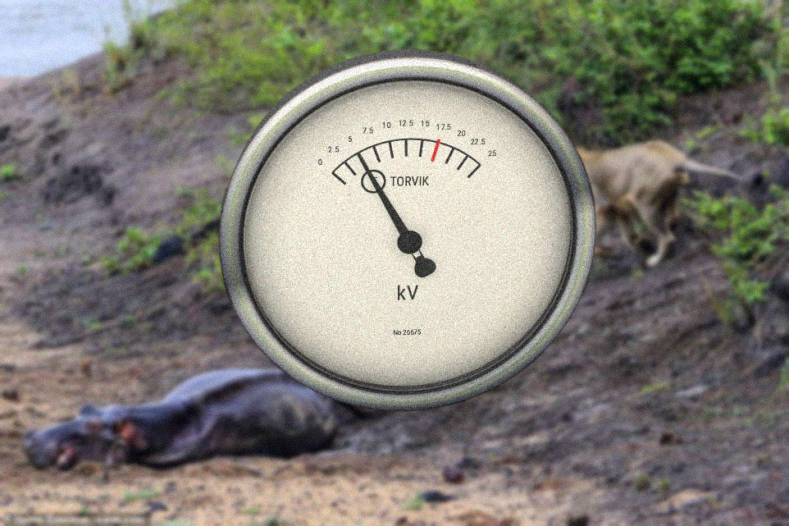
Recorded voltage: 5
